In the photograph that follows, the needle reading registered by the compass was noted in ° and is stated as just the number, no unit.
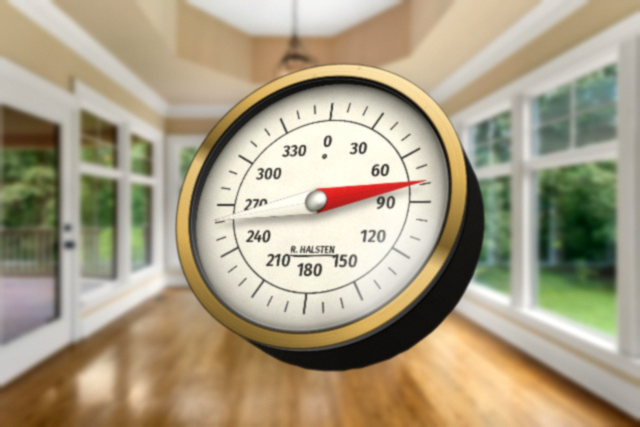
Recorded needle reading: 80
